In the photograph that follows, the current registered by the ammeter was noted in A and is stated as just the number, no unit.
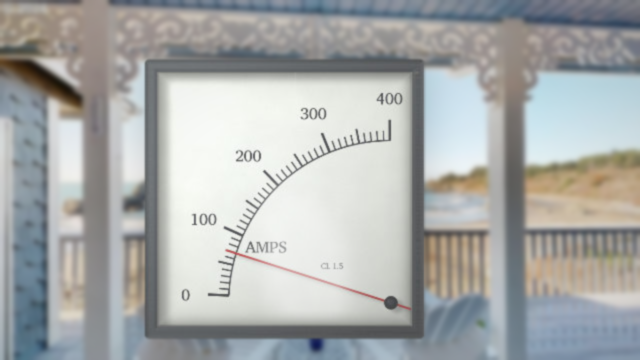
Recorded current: 70
